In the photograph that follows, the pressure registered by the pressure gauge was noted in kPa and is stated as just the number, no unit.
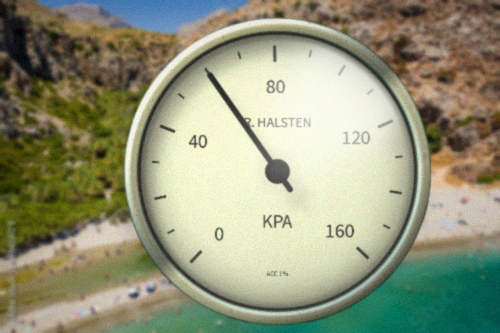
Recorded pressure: 60
